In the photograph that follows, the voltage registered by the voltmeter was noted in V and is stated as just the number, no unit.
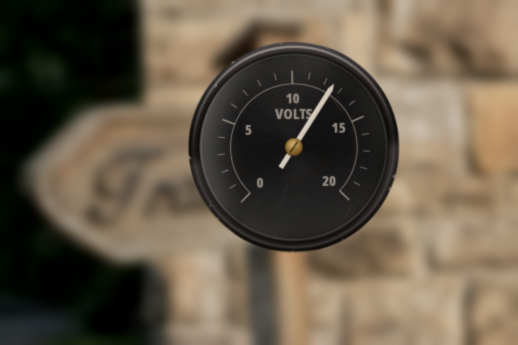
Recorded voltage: 12.5
